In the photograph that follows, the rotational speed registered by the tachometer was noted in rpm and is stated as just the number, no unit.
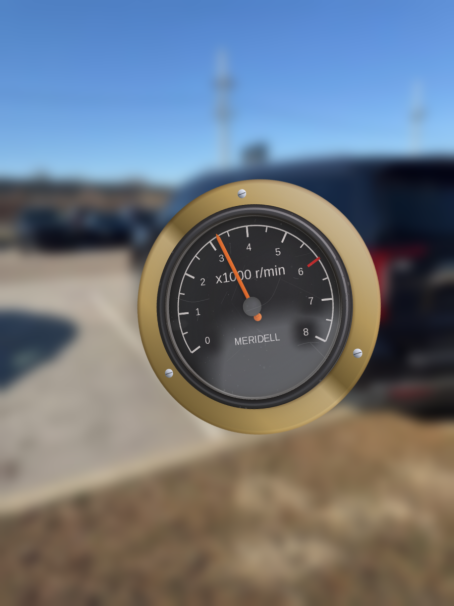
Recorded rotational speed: 3250
